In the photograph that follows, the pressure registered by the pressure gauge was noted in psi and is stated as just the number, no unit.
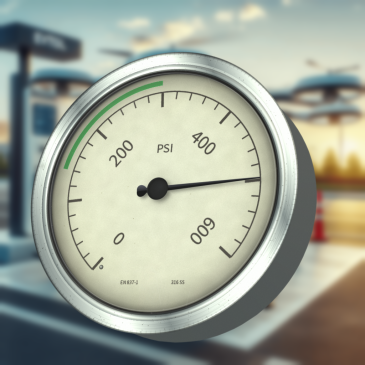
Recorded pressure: 500
